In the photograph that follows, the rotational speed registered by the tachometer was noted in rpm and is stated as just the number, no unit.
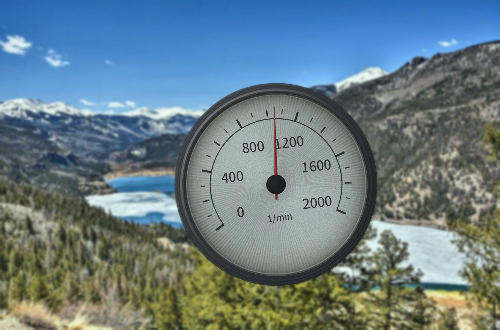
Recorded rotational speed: 1050
